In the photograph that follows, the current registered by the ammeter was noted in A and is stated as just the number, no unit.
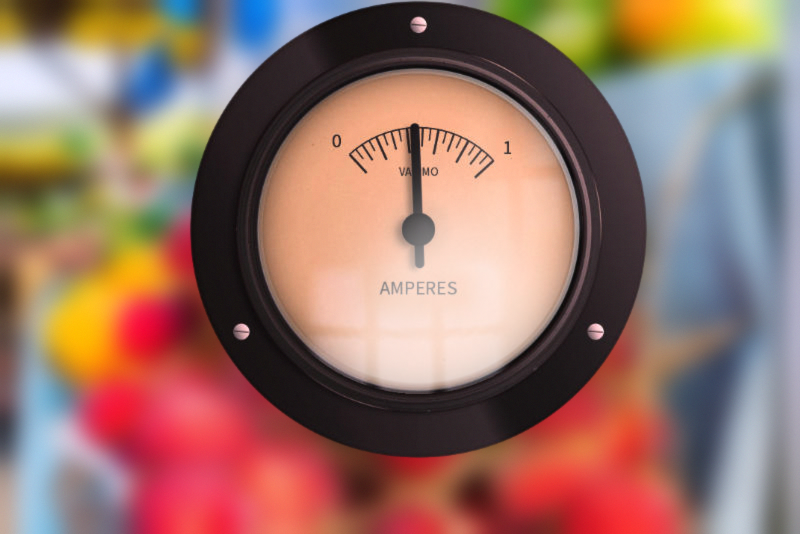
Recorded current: 0.45
